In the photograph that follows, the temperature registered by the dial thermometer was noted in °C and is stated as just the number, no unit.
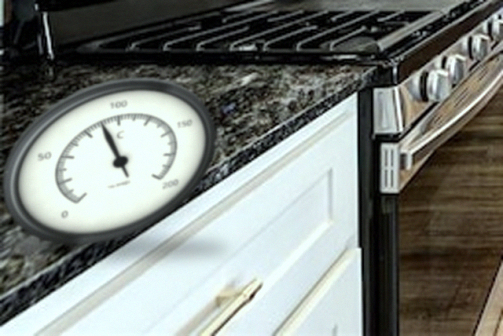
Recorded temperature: 87.5
